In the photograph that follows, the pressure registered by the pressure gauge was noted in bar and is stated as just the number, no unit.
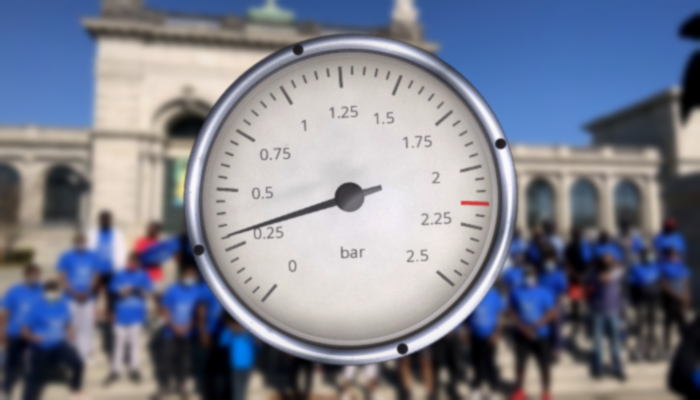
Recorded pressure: 0.3
